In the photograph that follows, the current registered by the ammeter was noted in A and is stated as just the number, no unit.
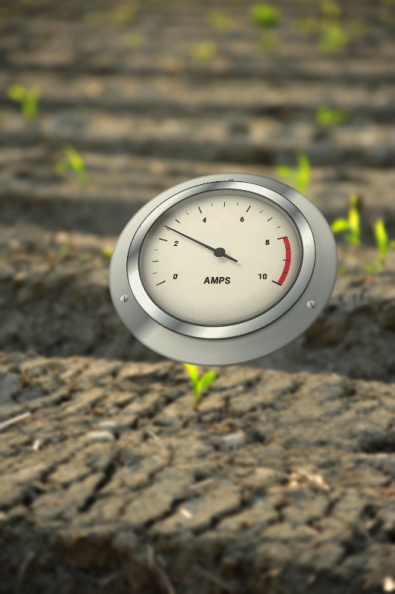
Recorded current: 2.5
